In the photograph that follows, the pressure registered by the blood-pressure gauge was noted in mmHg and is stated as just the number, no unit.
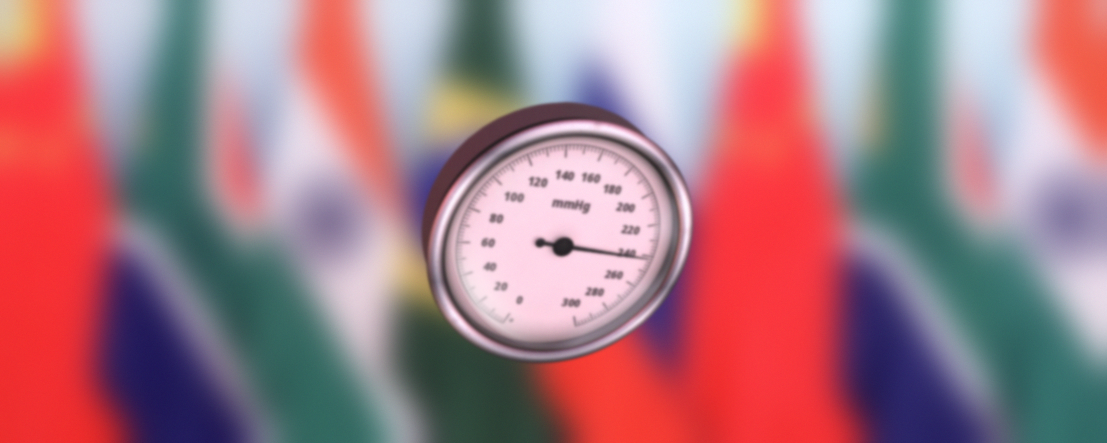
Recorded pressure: 240
